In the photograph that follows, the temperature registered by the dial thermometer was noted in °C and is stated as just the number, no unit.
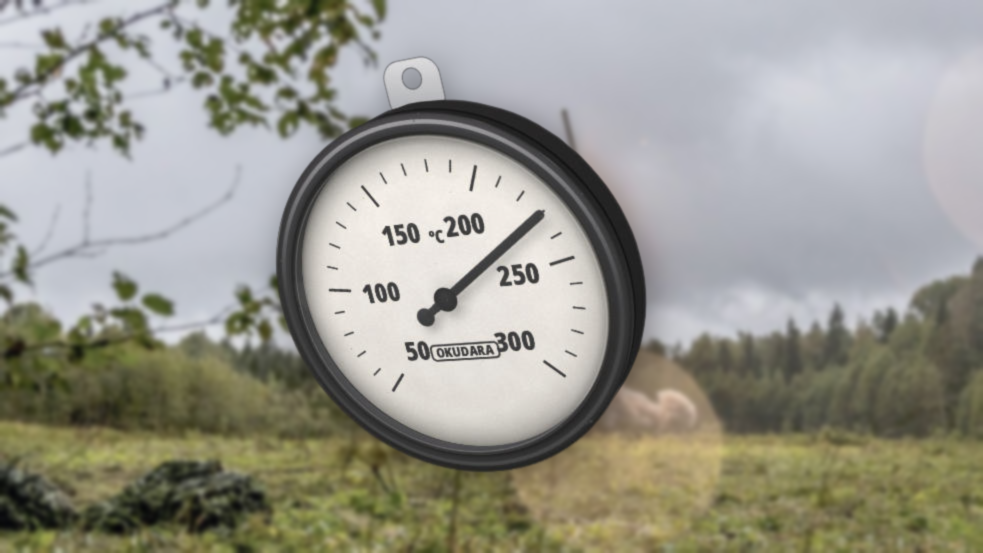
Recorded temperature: 230
